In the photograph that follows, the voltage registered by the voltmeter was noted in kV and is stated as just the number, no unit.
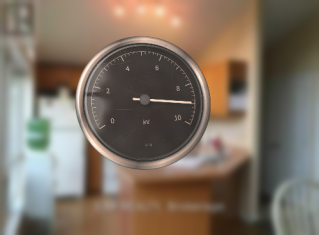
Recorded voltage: 9
